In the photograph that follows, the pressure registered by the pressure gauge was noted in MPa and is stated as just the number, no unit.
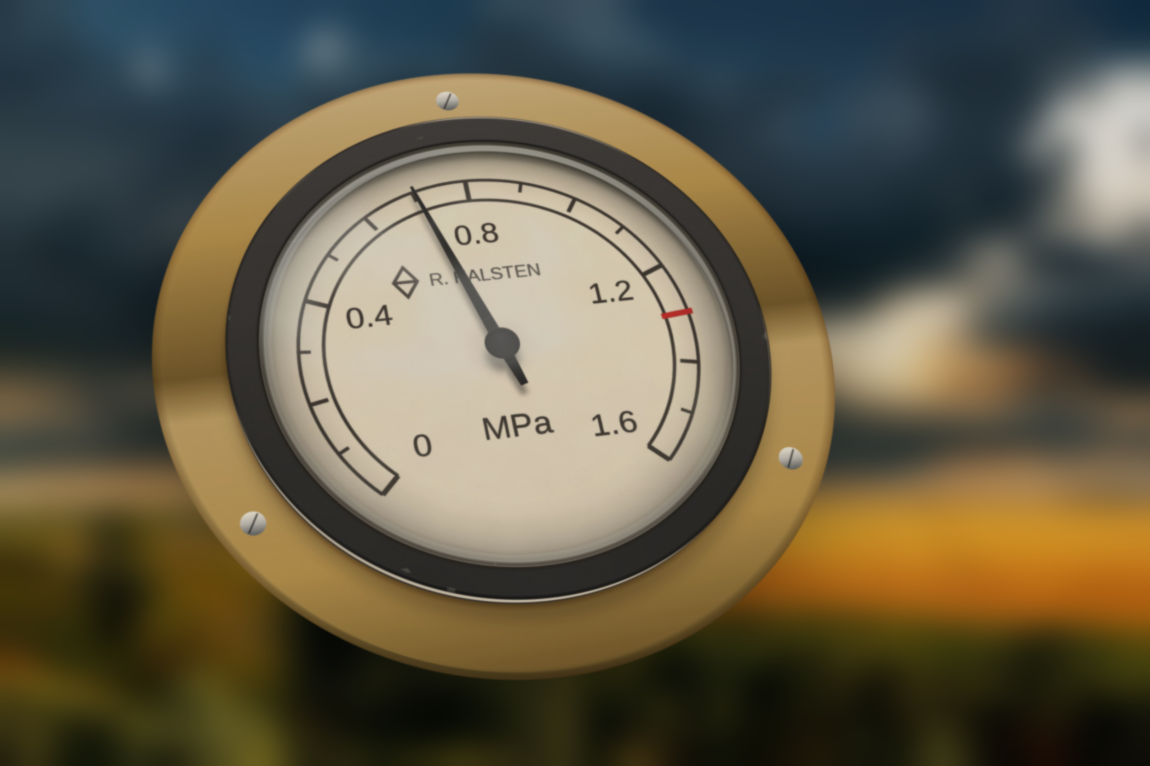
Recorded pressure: 0.7
